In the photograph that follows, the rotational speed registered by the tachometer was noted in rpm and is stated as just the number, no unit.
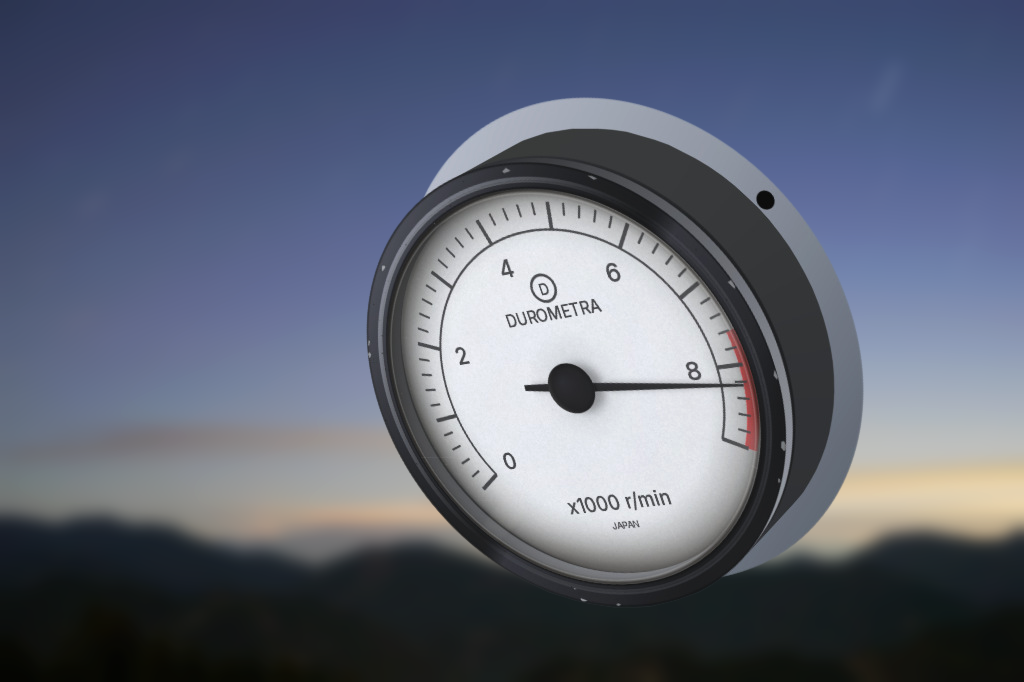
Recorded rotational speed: 8200
